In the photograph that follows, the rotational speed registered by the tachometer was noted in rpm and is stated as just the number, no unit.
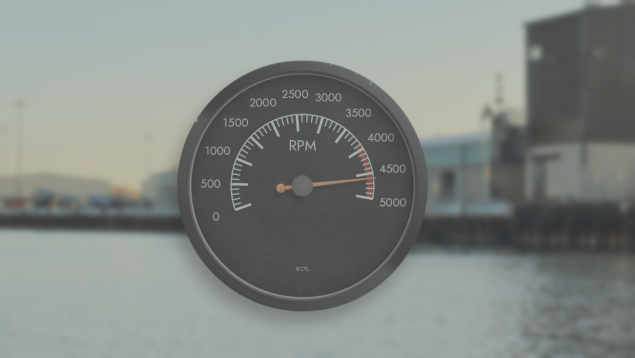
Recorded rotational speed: 4600
